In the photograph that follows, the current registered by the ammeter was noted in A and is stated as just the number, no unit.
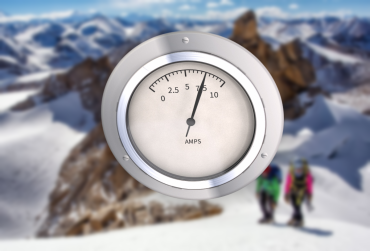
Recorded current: 7.5
